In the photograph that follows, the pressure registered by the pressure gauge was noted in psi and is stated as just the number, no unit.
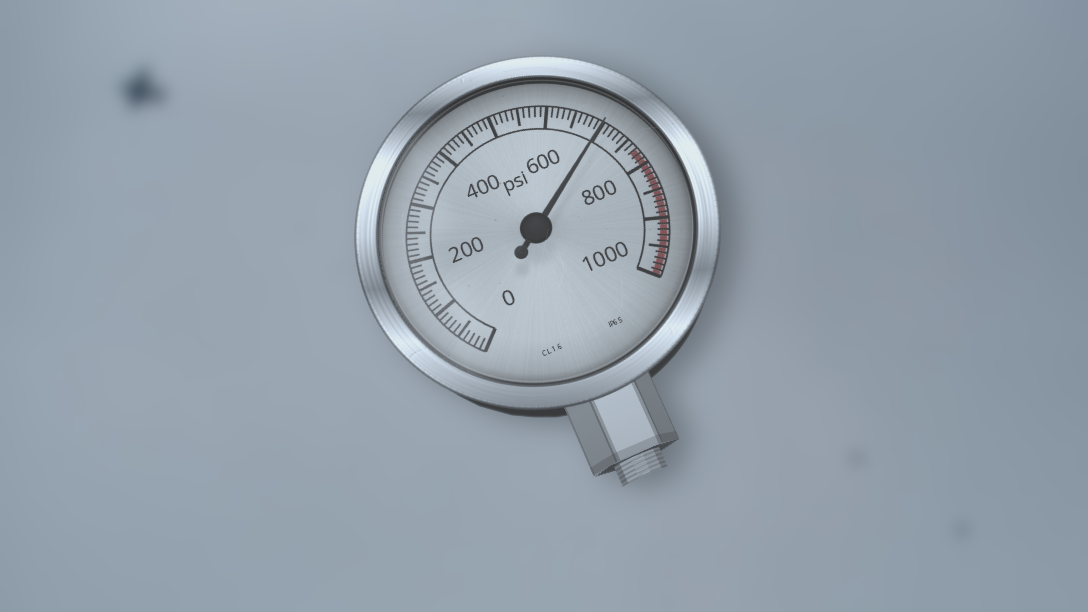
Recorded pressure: 700
